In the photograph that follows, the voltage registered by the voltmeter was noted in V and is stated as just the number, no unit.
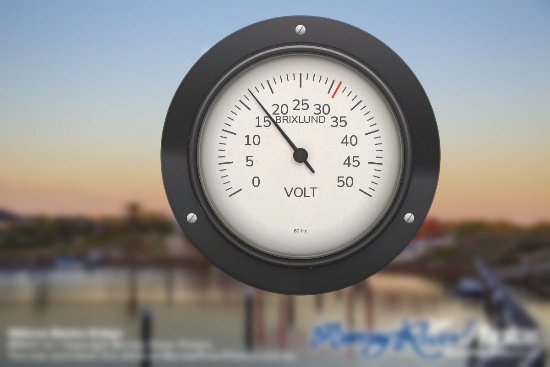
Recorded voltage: 17
